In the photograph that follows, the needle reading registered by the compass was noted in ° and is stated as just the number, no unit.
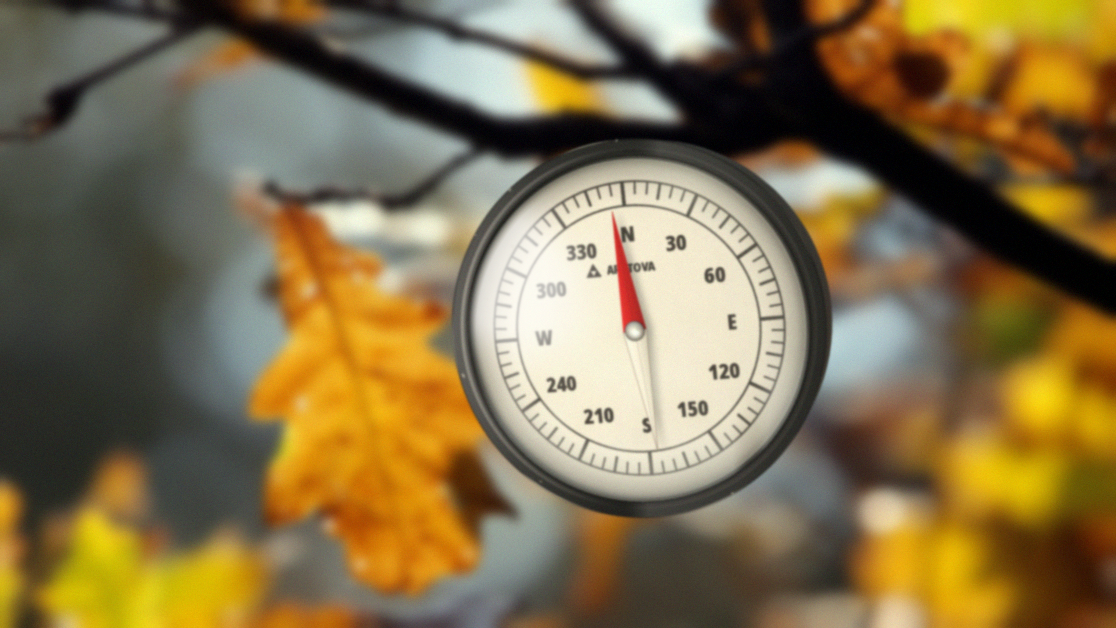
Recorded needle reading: 355
